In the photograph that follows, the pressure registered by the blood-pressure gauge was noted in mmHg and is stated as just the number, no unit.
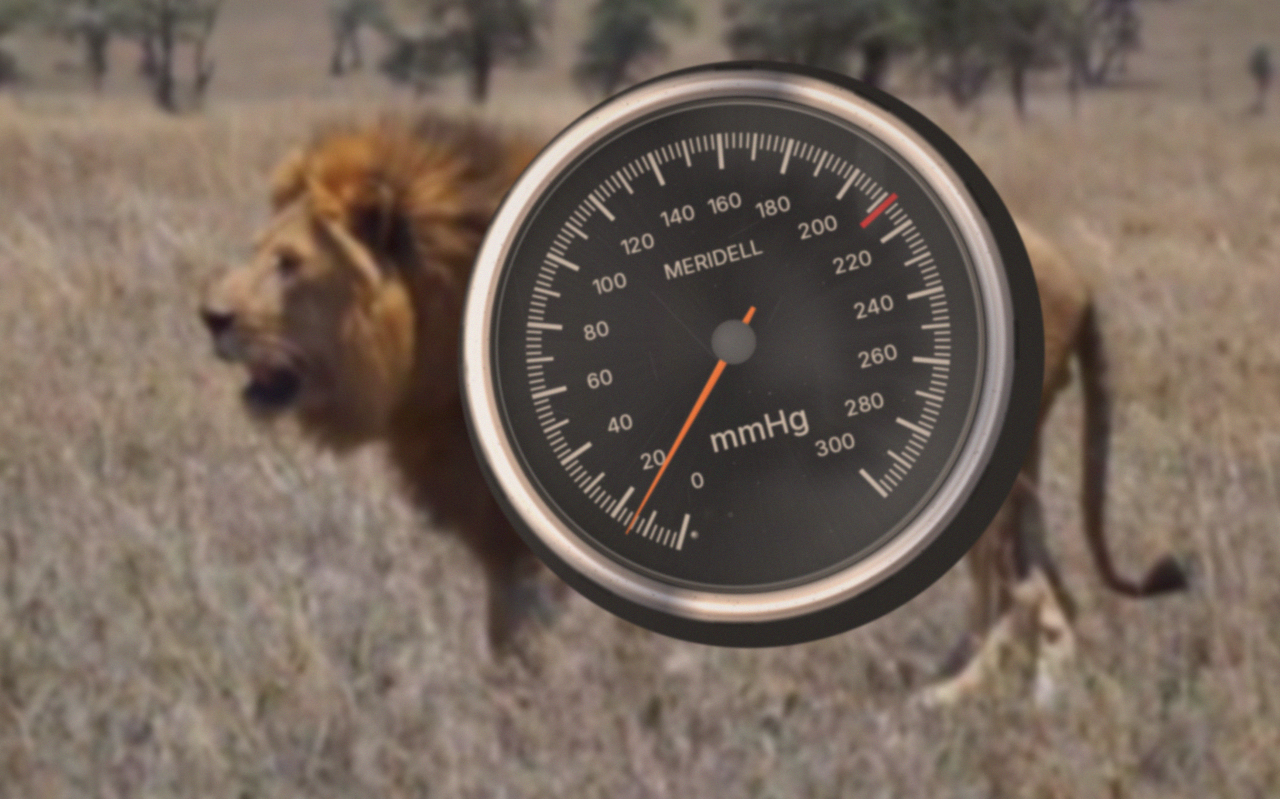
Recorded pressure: 14
